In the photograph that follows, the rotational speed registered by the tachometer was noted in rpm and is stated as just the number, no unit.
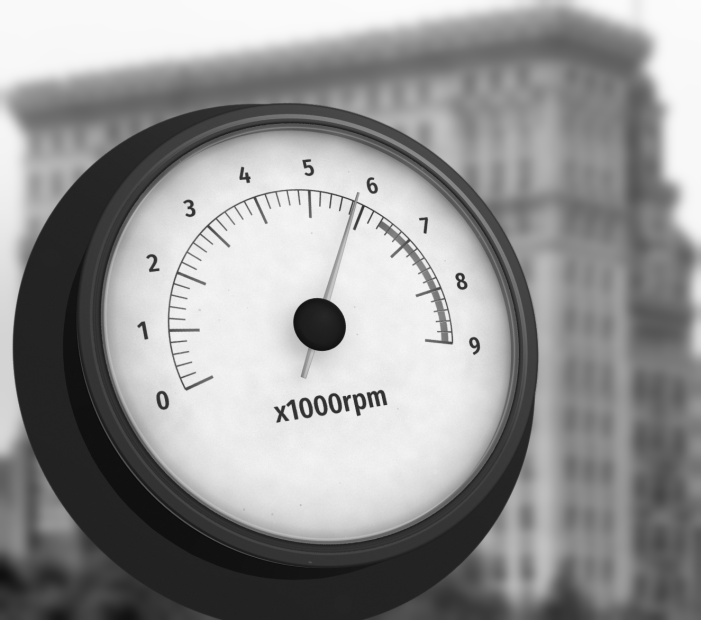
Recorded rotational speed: 5800
